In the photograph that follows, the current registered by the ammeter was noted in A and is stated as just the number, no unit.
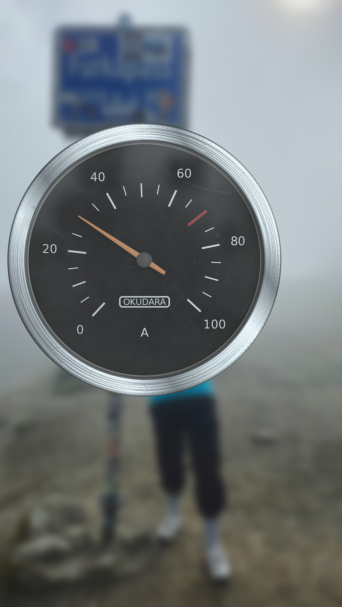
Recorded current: 30
